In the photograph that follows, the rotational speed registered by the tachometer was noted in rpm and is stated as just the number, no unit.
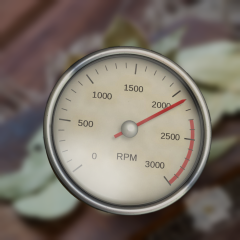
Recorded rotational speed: 2100
